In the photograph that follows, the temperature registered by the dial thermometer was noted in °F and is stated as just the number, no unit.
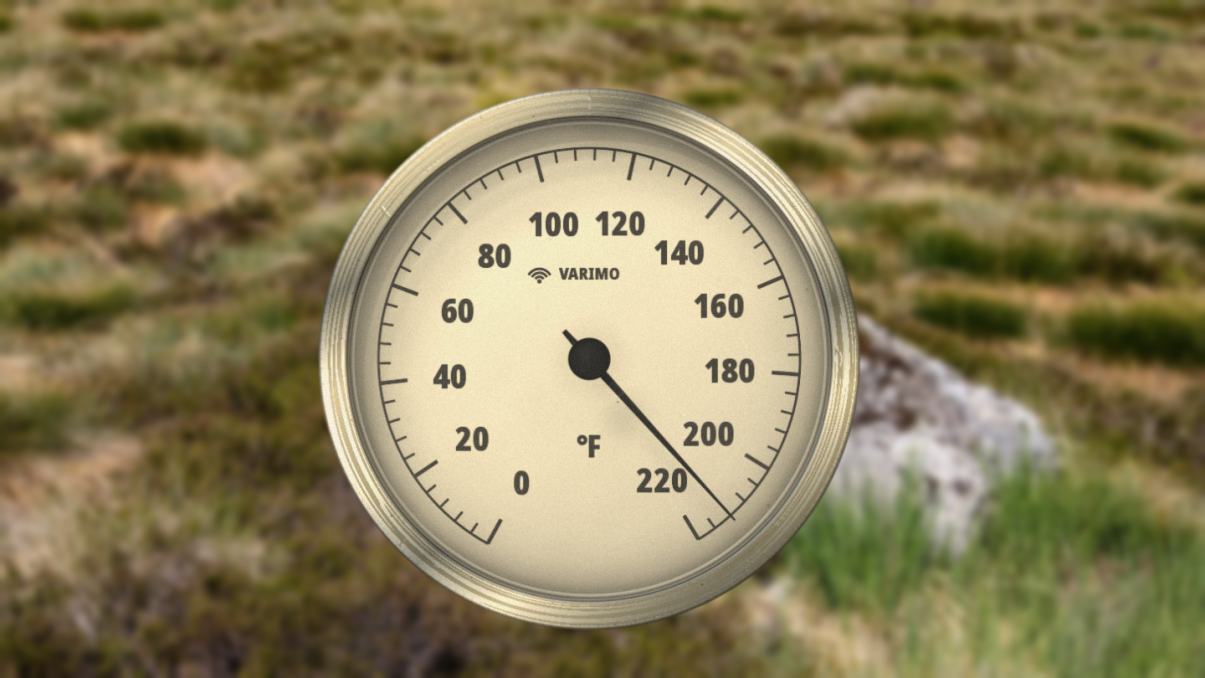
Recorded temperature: 212
